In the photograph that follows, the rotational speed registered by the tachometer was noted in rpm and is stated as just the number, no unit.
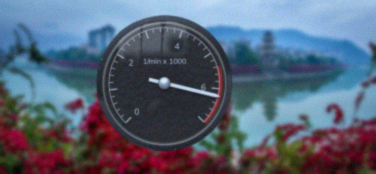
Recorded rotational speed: 6200
